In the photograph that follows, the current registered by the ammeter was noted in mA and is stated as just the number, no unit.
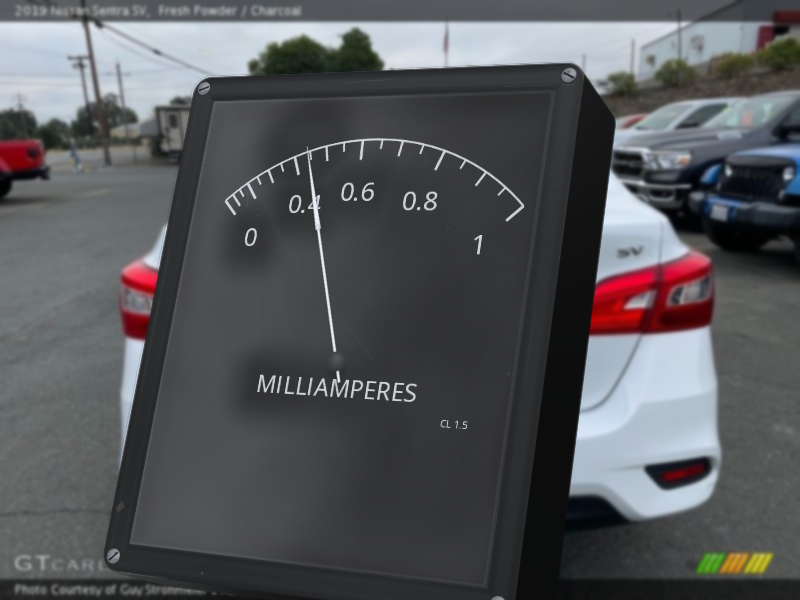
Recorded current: 0.45
